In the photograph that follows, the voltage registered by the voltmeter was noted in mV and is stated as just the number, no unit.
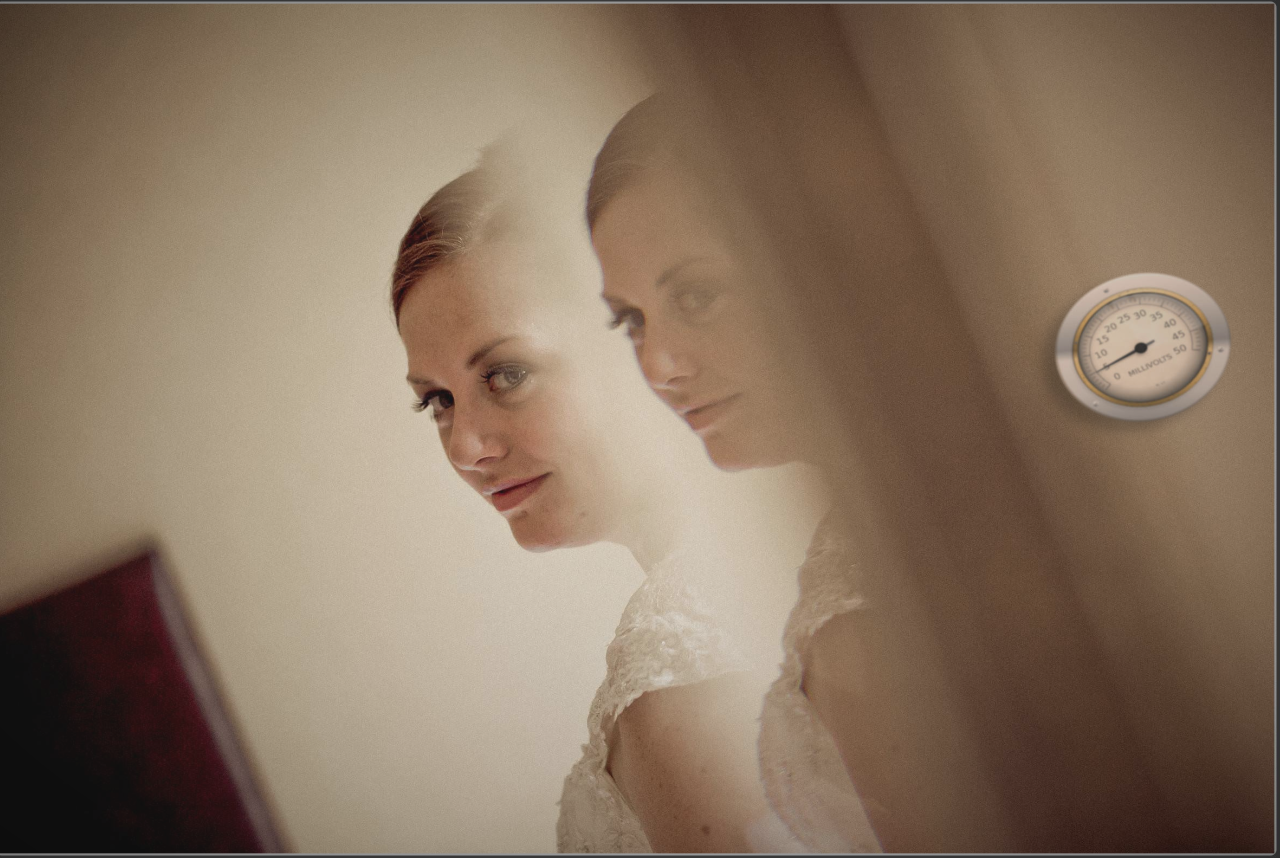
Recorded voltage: 5
